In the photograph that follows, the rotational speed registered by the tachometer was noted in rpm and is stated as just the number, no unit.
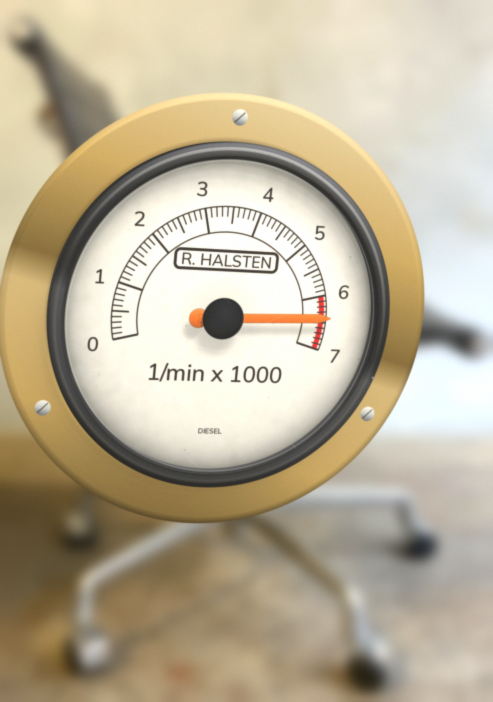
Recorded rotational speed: 6400
